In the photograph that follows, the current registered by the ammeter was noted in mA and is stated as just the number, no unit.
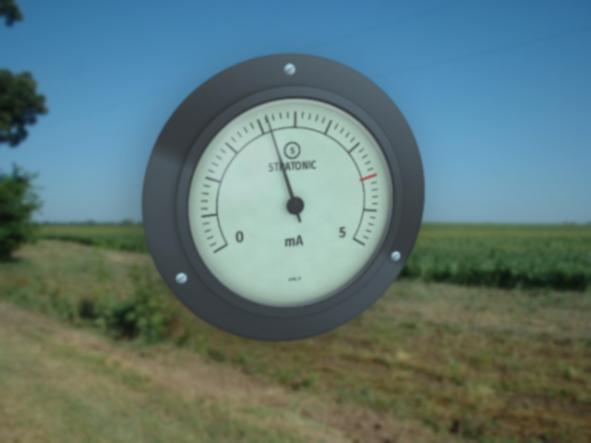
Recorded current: 2.1
